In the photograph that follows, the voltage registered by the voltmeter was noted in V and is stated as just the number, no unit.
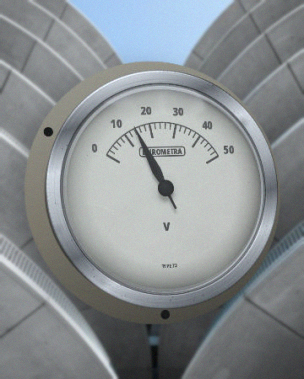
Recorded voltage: 14
